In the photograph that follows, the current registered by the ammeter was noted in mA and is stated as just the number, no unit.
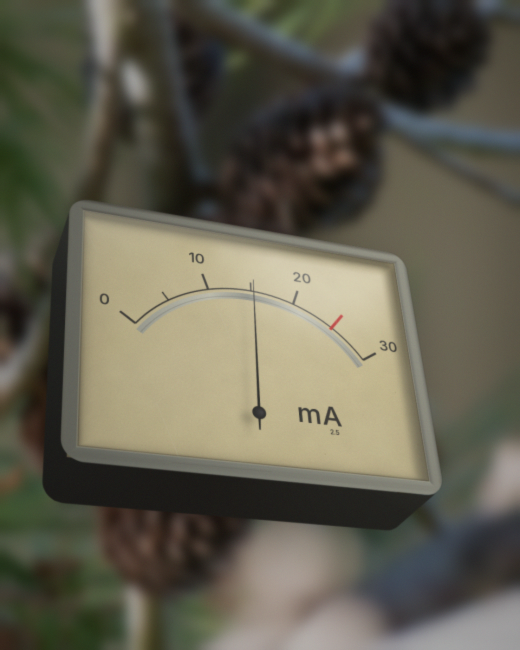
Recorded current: 15
